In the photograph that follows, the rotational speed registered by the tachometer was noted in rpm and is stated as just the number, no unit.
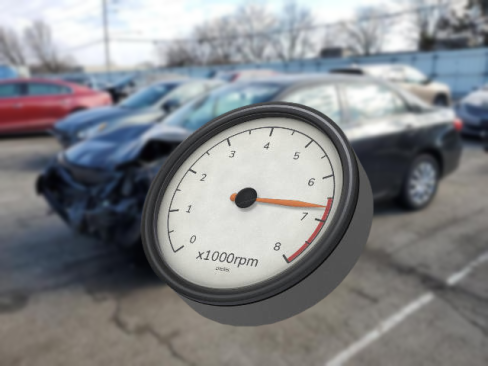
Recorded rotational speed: 6750
